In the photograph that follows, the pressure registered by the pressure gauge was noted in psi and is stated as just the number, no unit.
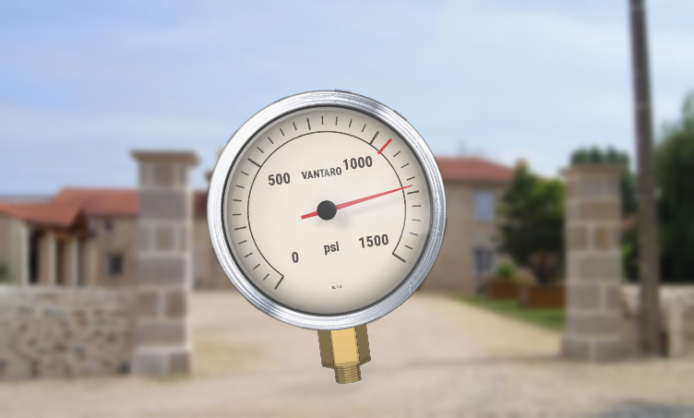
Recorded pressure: 1225
